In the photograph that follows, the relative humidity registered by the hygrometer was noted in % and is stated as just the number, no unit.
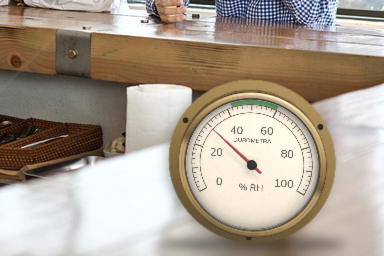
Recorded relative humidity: 30
